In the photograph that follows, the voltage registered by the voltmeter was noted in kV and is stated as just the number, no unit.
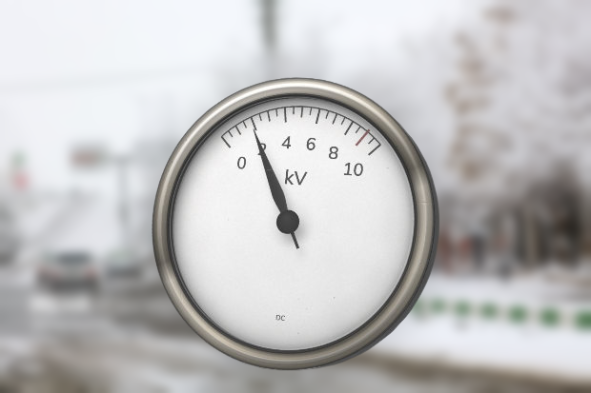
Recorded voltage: 2
